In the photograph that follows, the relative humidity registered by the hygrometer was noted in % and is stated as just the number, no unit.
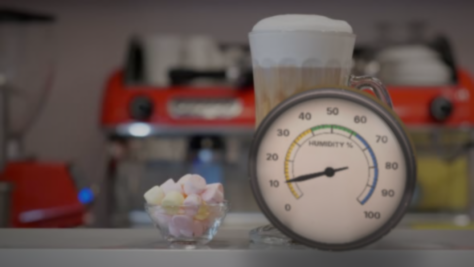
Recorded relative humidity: 10
